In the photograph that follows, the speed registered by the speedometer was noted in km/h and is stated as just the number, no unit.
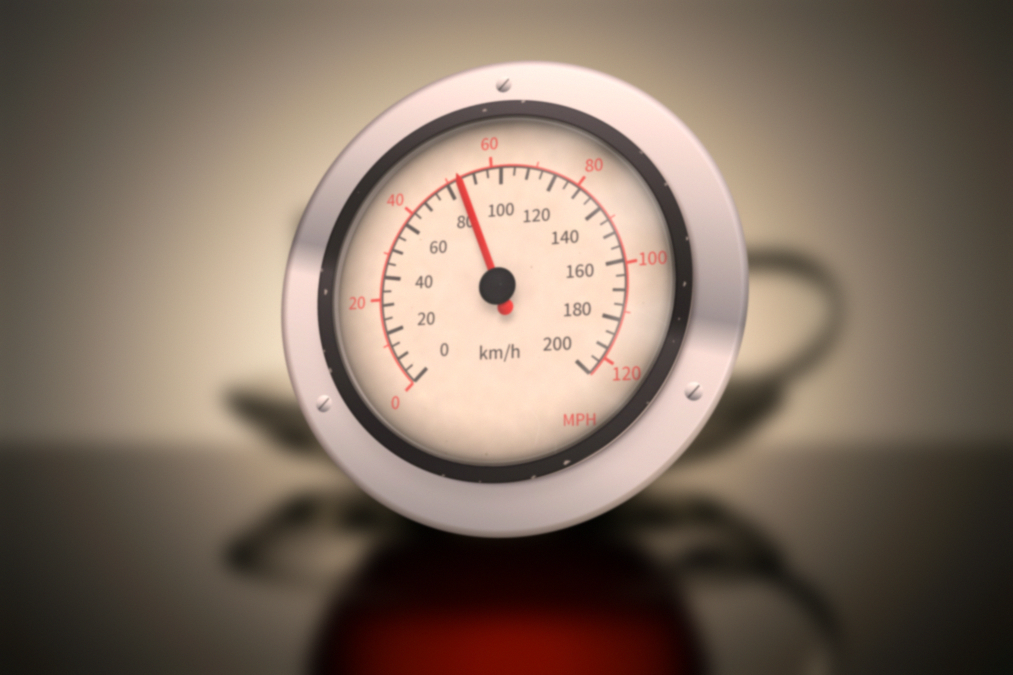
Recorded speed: 85
